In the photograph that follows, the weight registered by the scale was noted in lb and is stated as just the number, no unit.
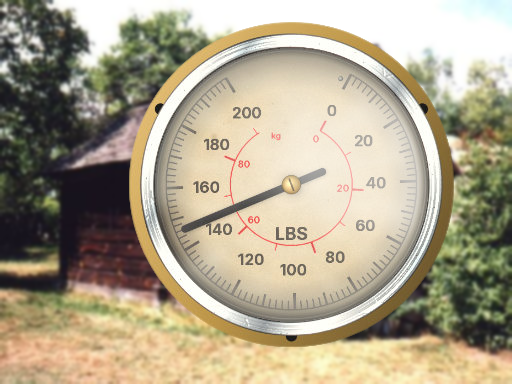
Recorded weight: 146
